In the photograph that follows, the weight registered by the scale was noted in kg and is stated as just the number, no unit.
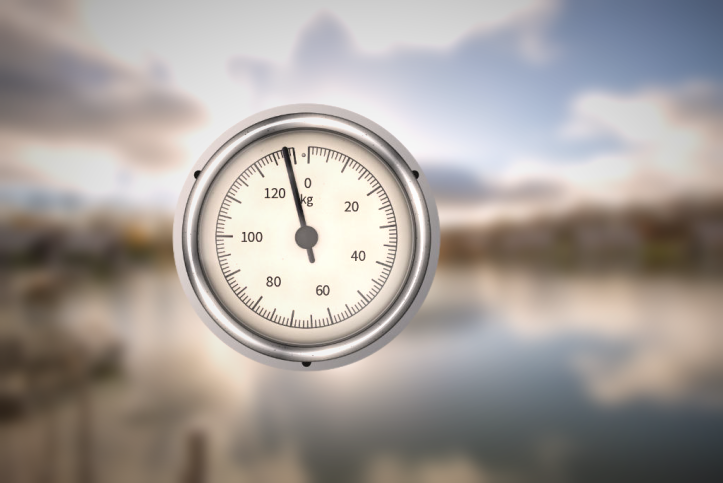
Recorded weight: 128
